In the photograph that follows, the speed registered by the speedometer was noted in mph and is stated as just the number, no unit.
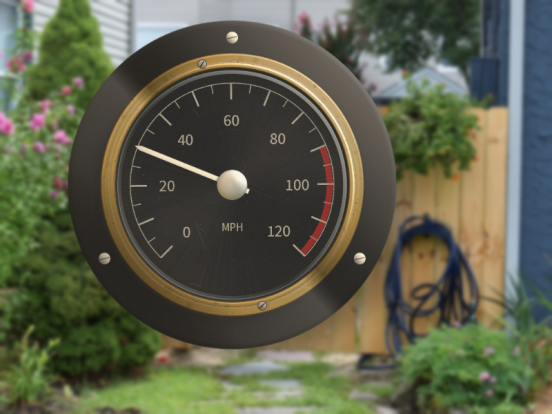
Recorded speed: 30
